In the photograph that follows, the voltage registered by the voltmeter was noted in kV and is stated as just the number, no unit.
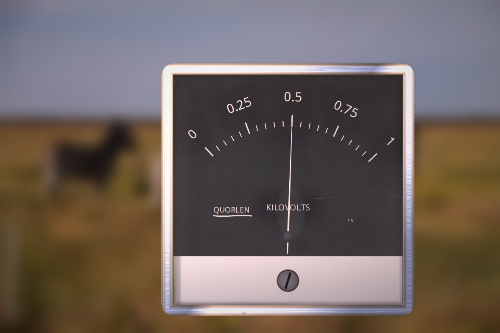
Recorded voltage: 0.5
